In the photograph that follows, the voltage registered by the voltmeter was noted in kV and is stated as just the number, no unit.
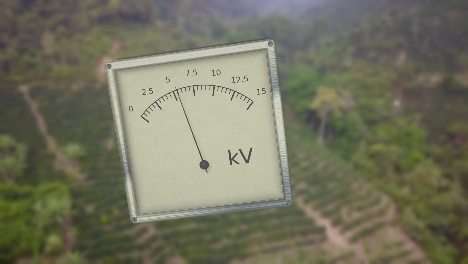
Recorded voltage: 5.5
